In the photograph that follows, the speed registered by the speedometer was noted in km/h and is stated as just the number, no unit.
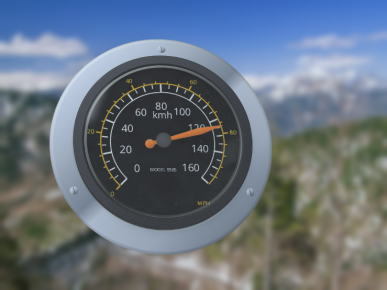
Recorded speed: 125
